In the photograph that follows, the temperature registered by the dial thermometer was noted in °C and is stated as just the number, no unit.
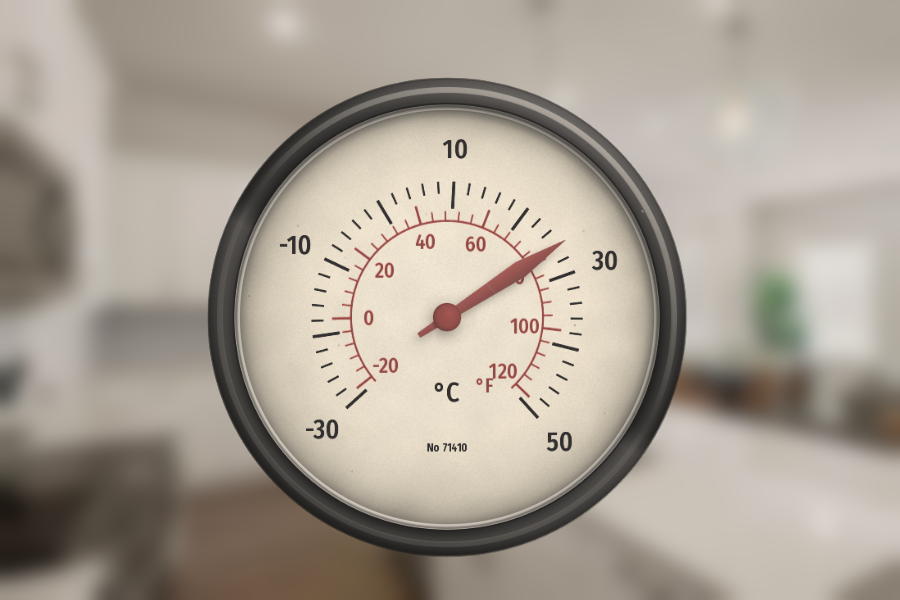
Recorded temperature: 26
